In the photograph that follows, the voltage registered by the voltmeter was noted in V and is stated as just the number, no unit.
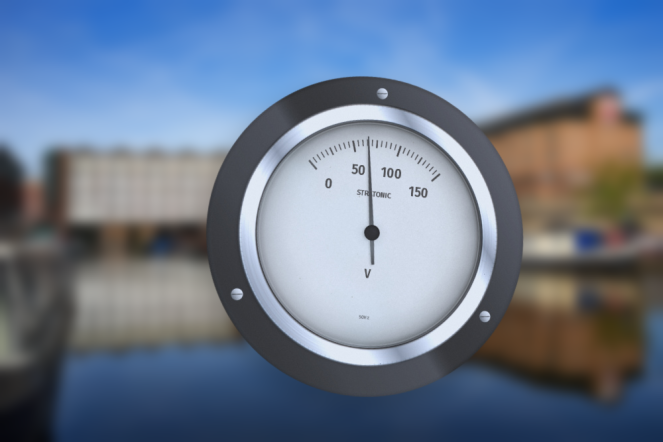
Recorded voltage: 65
